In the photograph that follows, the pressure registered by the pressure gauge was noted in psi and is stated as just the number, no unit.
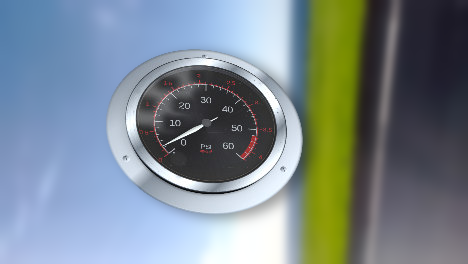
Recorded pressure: 2
